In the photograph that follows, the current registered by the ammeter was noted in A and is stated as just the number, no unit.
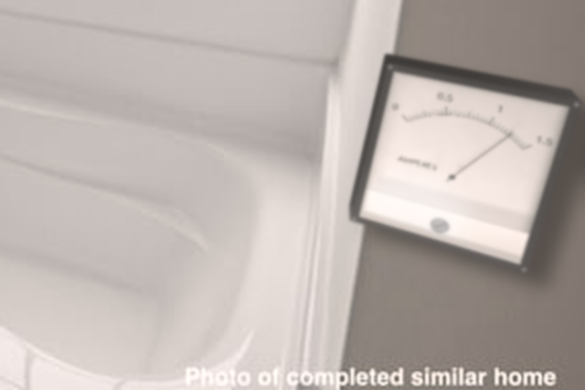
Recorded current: 1.25
